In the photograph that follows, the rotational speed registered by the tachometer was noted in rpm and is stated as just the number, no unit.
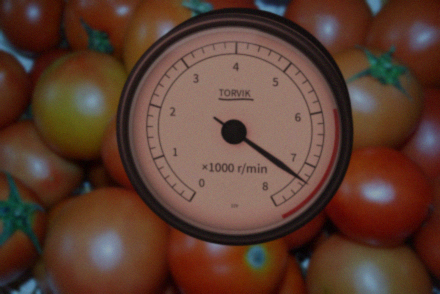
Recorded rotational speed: 7300
